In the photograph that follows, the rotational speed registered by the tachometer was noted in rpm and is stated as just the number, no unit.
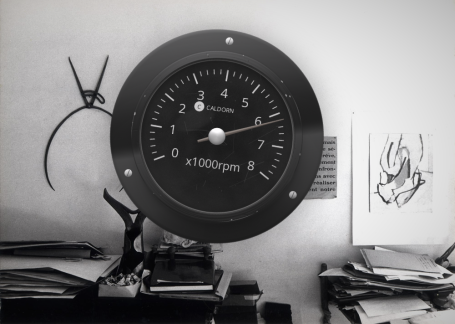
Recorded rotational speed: 6200
